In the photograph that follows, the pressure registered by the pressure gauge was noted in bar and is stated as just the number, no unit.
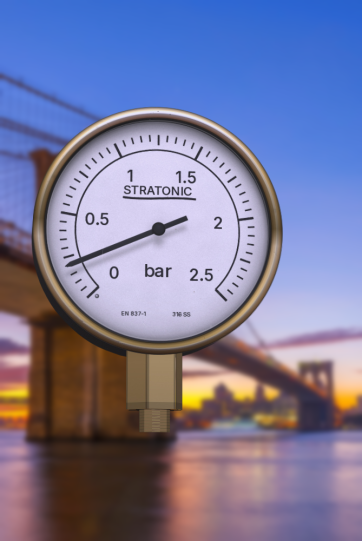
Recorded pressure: 0.2
